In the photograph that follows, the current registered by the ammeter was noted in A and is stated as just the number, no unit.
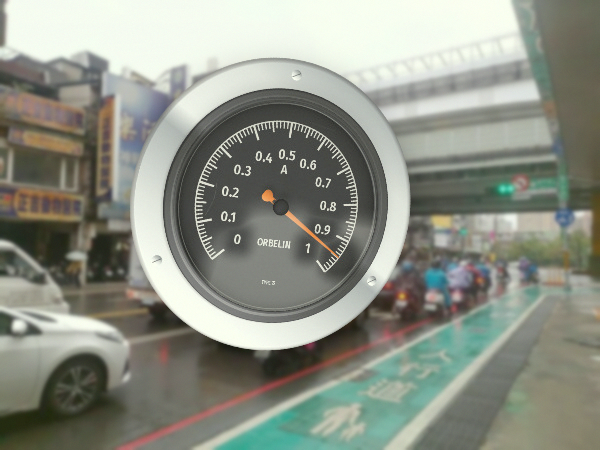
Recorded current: 0.95
